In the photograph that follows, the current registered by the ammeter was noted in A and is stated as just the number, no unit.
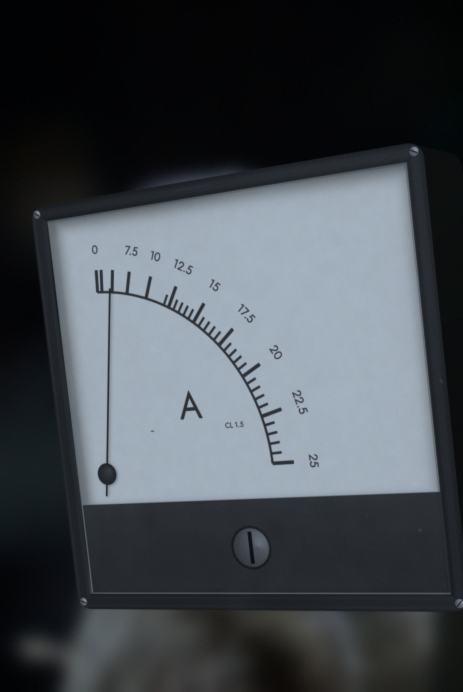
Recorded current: 5
